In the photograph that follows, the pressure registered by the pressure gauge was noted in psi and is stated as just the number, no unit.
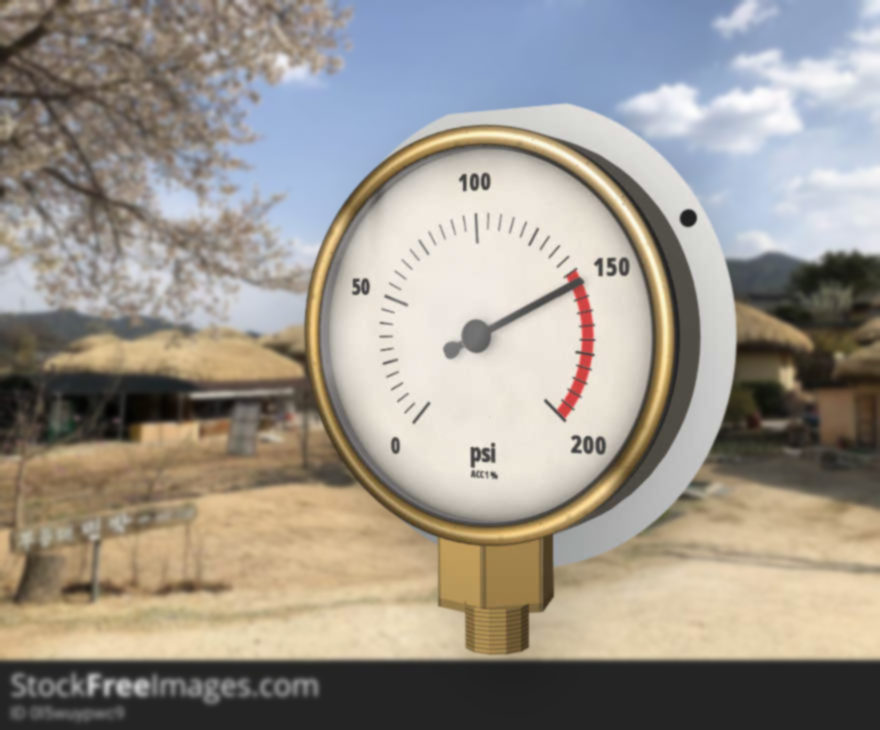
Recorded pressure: 150
